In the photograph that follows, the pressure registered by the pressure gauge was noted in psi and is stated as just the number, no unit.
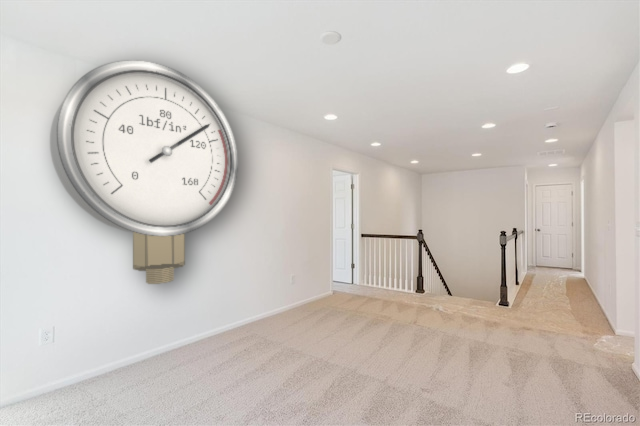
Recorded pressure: 110
